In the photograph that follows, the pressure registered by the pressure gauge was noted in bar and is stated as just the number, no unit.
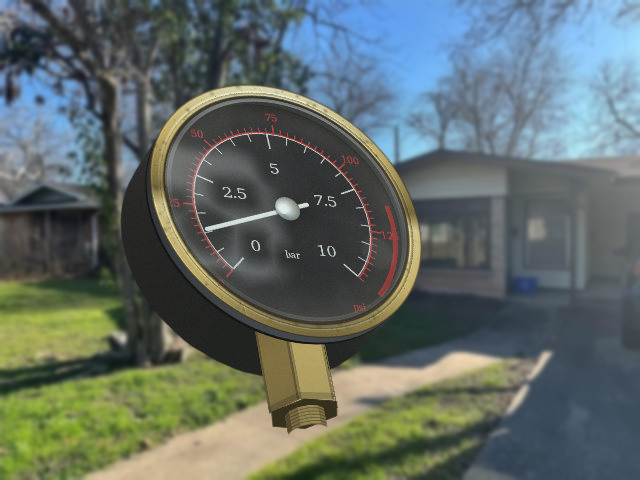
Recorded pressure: 1
